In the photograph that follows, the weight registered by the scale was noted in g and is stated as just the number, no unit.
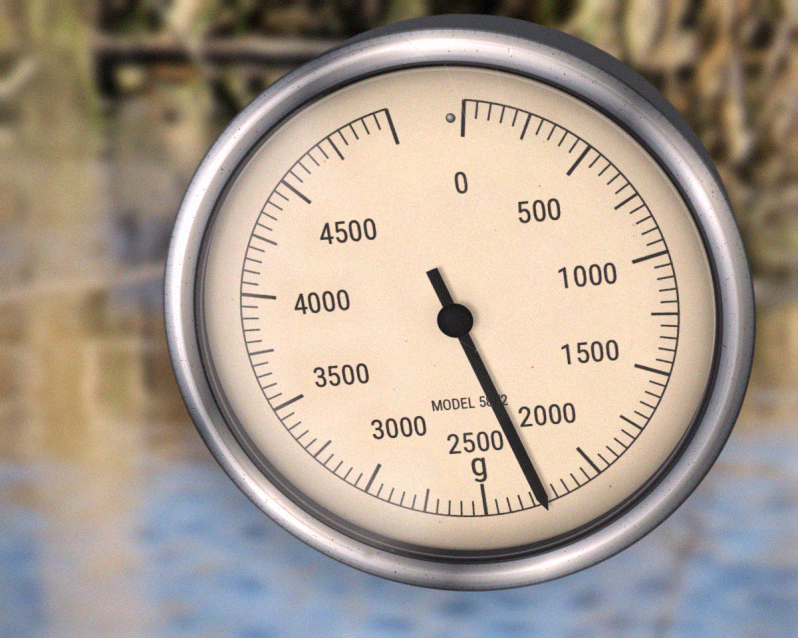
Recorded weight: 2250
